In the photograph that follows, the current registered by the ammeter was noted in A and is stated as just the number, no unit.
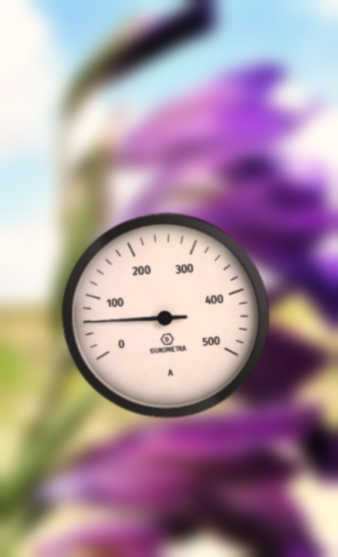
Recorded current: 60
